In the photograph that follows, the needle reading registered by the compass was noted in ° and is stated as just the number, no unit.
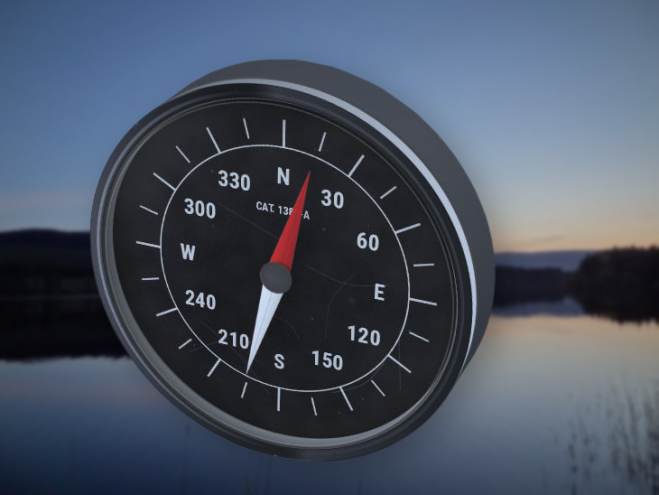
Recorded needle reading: 15
